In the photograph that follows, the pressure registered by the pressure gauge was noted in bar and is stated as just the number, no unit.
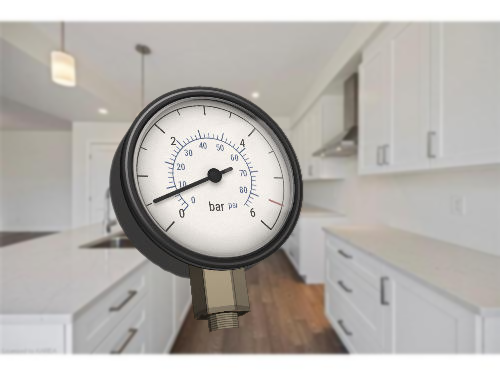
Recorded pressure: 0.5
